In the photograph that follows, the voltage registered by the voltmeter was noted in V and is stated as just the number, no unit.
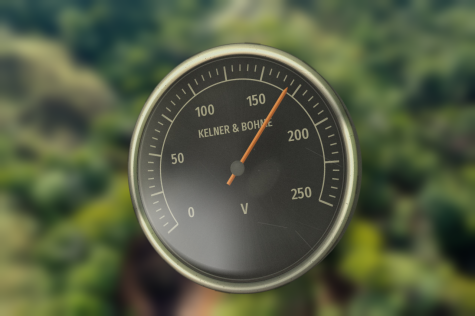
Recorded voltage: 170
